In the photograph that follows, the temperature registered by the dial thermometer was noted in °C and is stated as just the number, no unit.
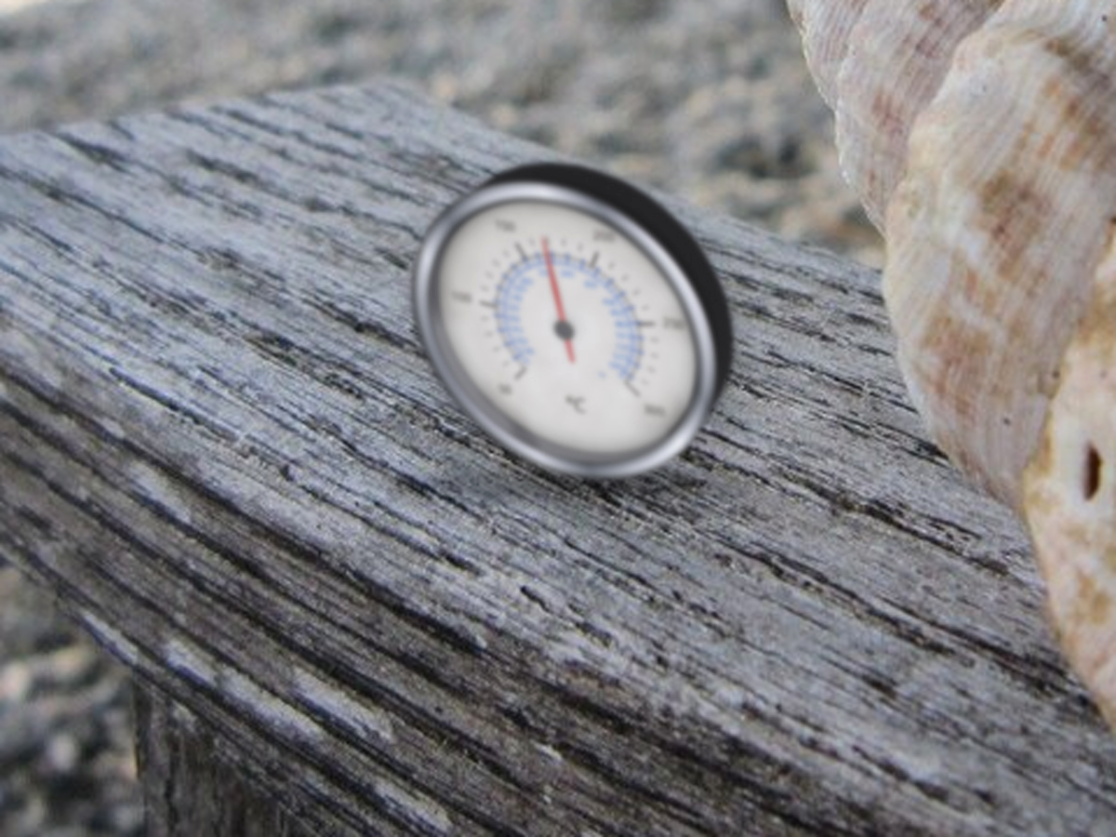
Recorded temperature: 170
